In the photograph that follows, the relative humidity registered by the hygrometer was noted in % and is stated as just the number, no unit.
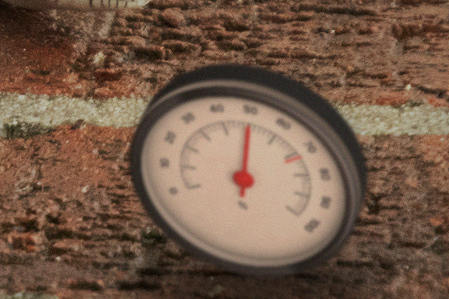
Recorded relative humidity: 50
